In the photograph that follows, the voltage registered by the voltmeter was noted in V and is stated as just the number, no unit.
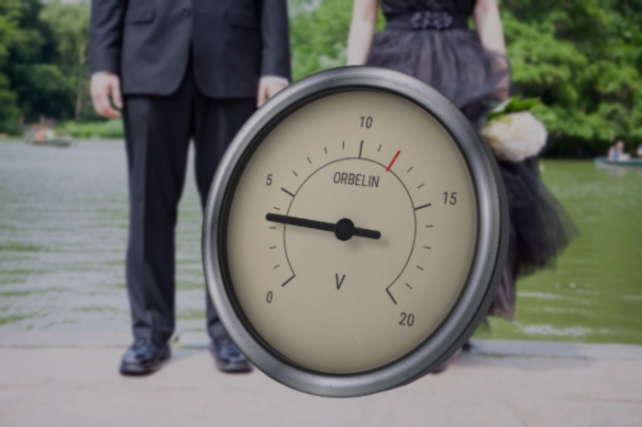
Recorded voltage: 3.5
